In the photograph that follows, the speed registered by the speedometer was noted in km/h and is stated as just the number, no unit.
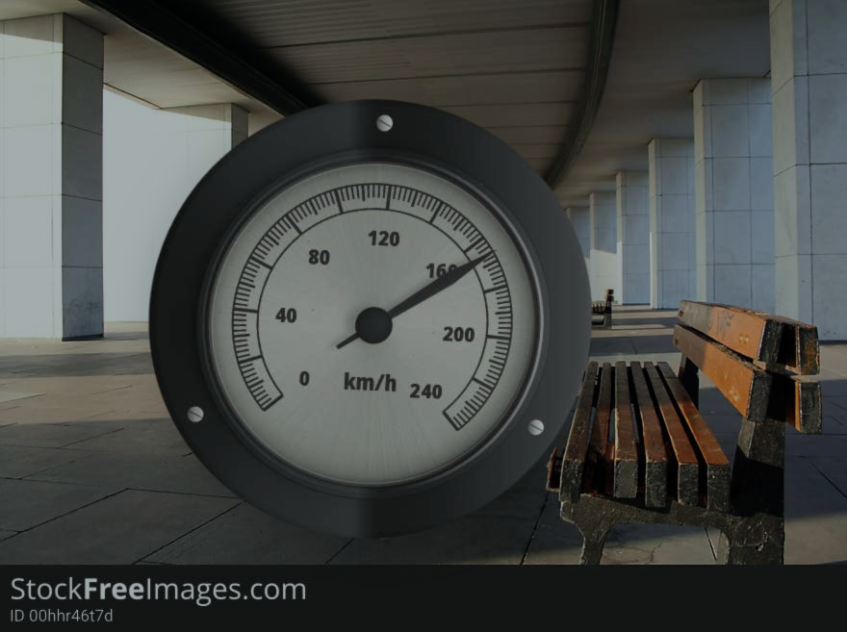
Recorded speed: 166
